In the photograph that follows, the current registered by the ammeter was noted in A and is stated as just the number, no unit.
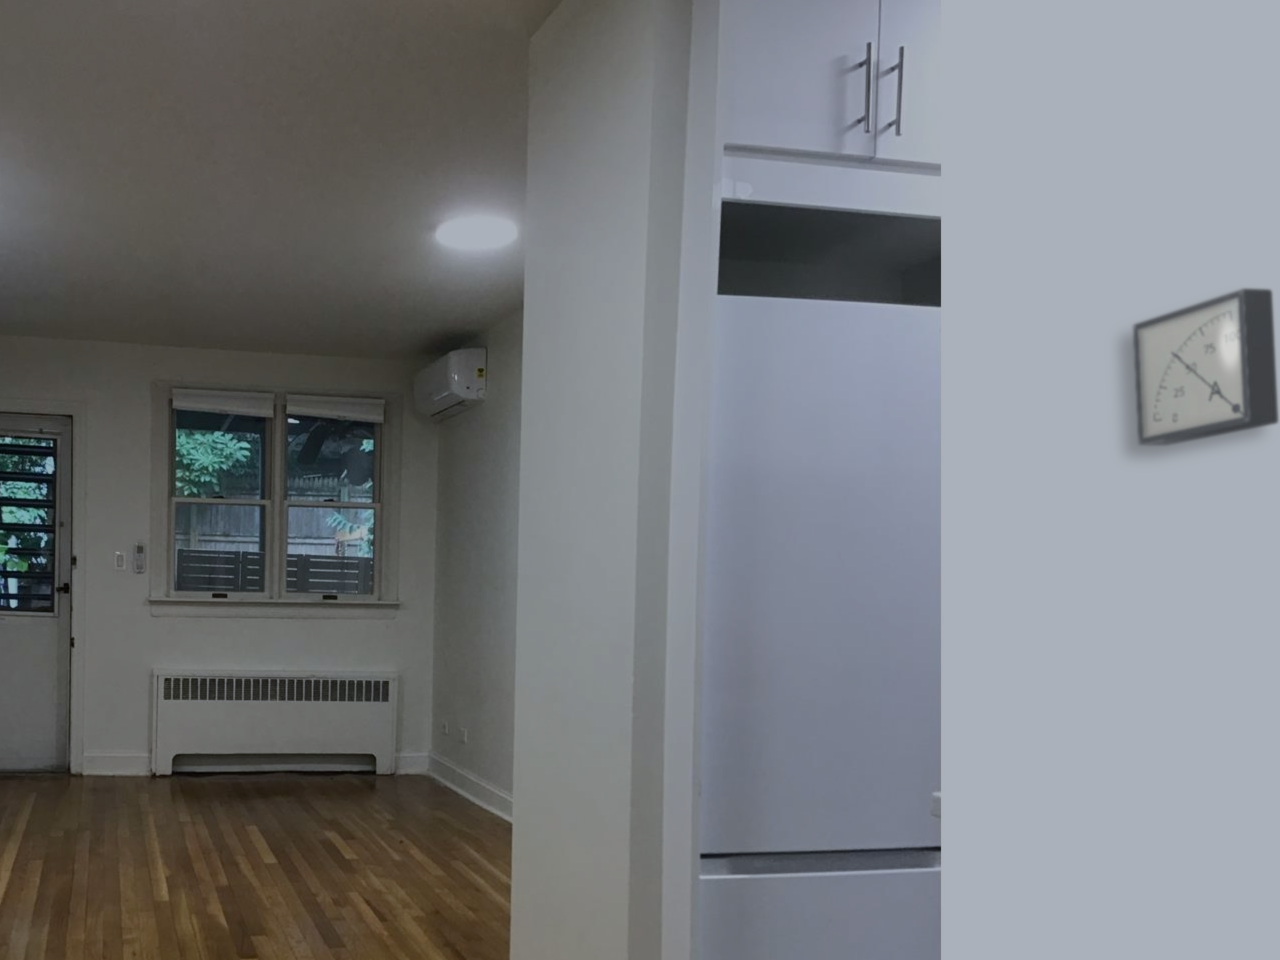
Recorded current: 50
